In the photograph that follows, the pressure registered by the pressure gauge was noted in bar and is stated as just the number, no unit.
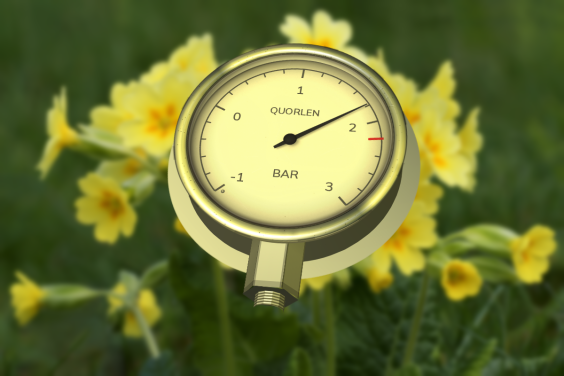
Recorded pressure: 1.8
